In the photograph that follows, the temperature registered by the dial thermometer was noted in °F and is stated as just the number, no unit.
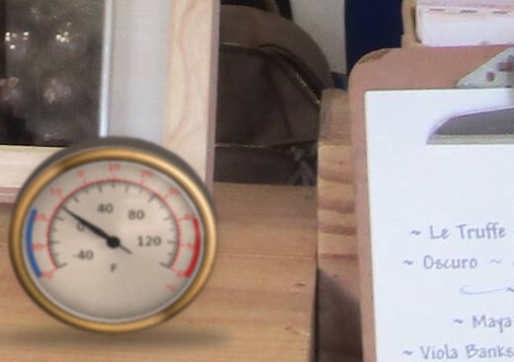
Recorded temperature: 10
